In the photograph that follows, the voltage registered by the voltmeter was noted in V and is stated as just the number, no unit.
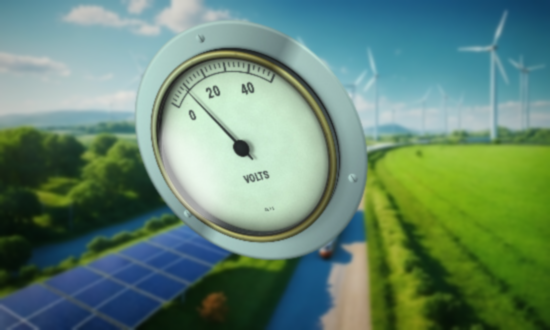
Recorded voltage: 10
